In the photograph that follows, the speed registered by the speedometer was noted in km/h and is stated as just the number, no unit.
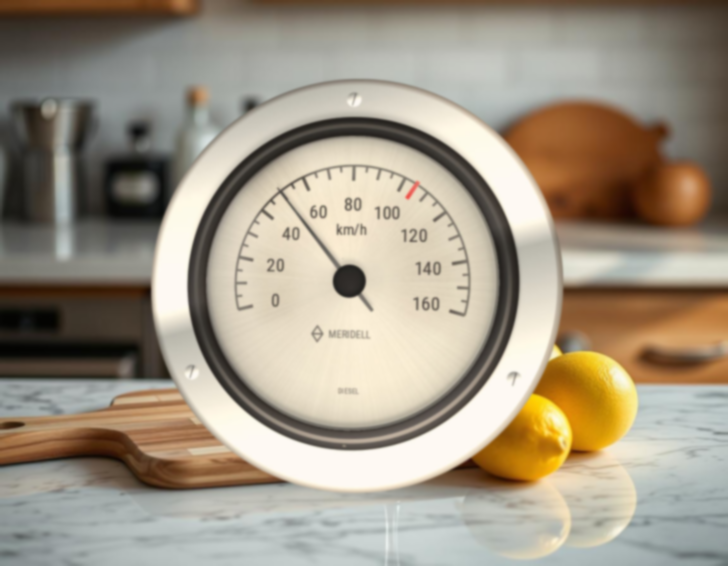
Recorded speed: 50
